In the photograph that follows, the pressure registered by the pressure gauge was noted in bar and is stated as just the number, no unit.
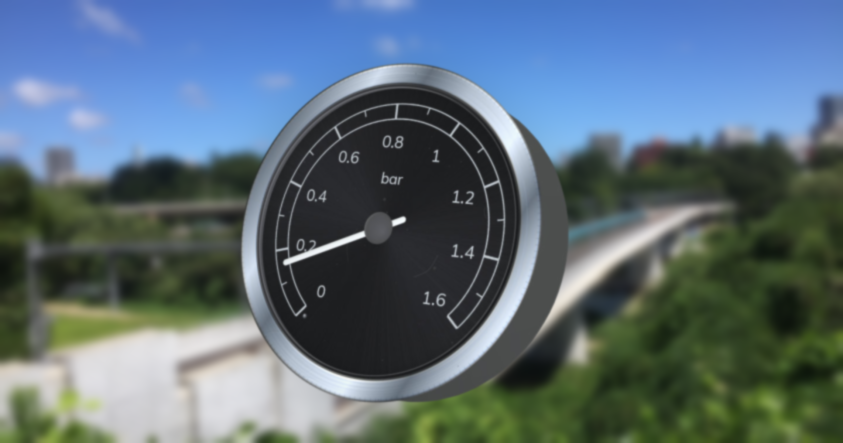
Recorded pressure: 0.15
